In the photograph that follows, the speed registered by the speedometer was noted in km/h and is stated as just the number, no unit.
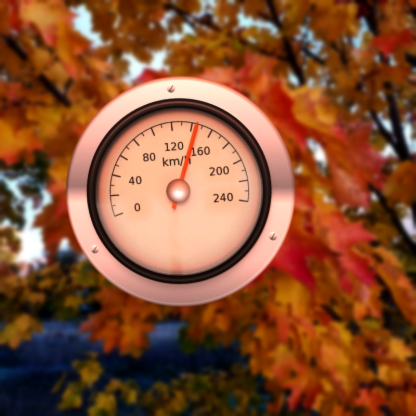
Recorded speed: 145
